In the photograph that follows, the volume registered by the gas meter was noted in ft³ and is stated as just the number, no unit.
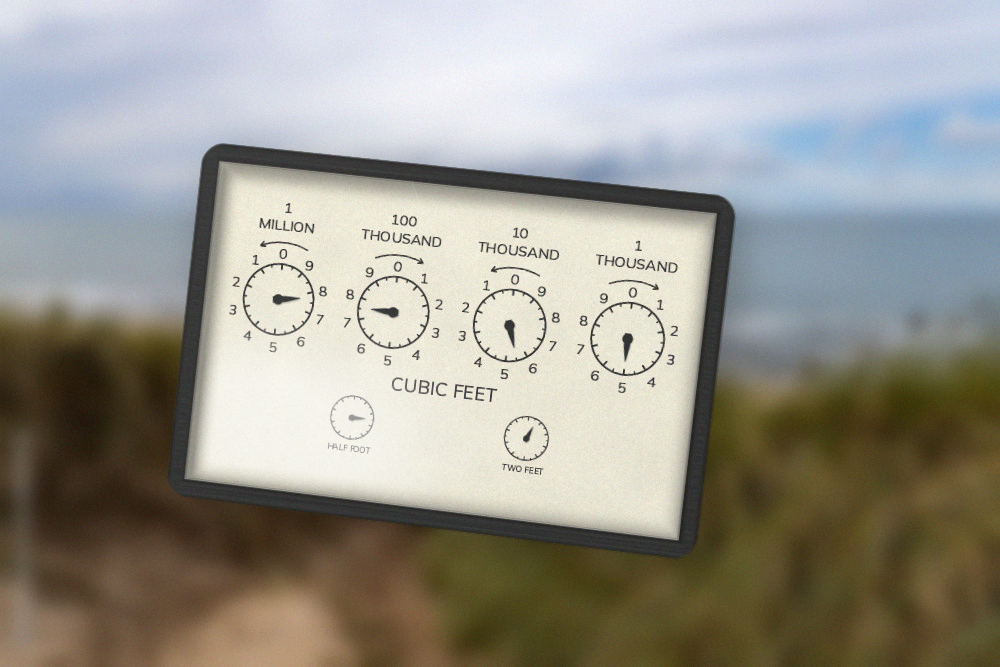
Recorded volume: 775500
